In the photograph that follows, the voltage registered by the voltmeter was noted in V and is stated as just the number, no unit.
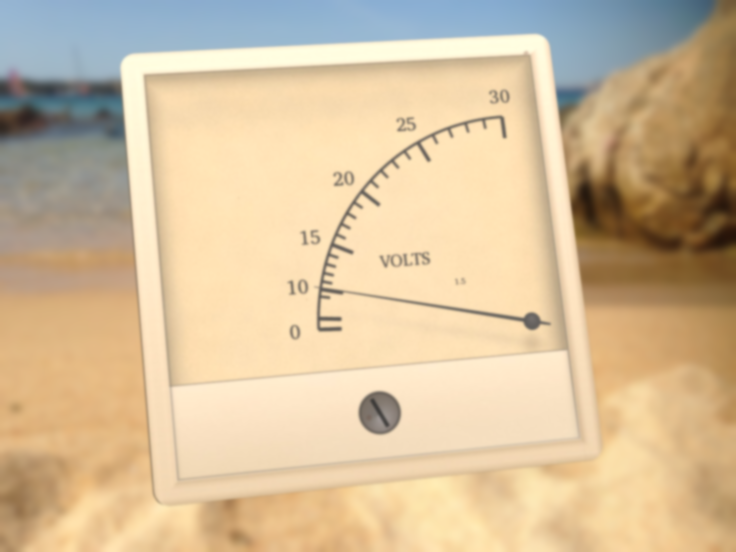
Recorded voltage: 10
